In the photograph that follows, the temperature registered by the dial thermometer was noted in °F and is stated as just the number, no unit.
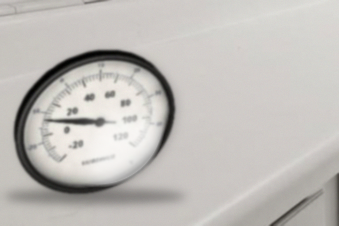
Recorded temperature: 10
